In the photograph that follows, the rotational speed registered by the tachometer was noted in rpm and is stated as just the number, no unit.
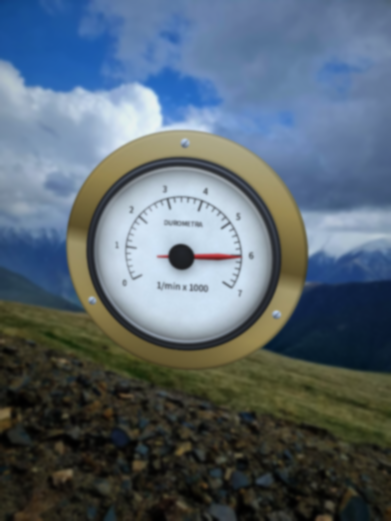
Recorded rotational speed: 6000
